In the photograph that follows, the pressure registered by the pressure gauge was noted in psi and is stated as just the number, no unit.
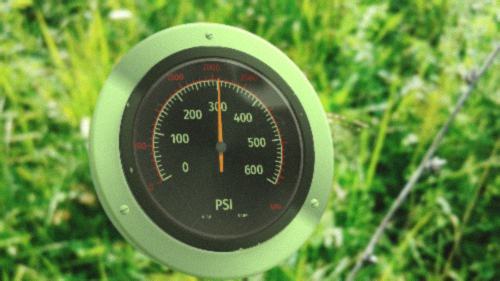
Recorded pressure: 300
